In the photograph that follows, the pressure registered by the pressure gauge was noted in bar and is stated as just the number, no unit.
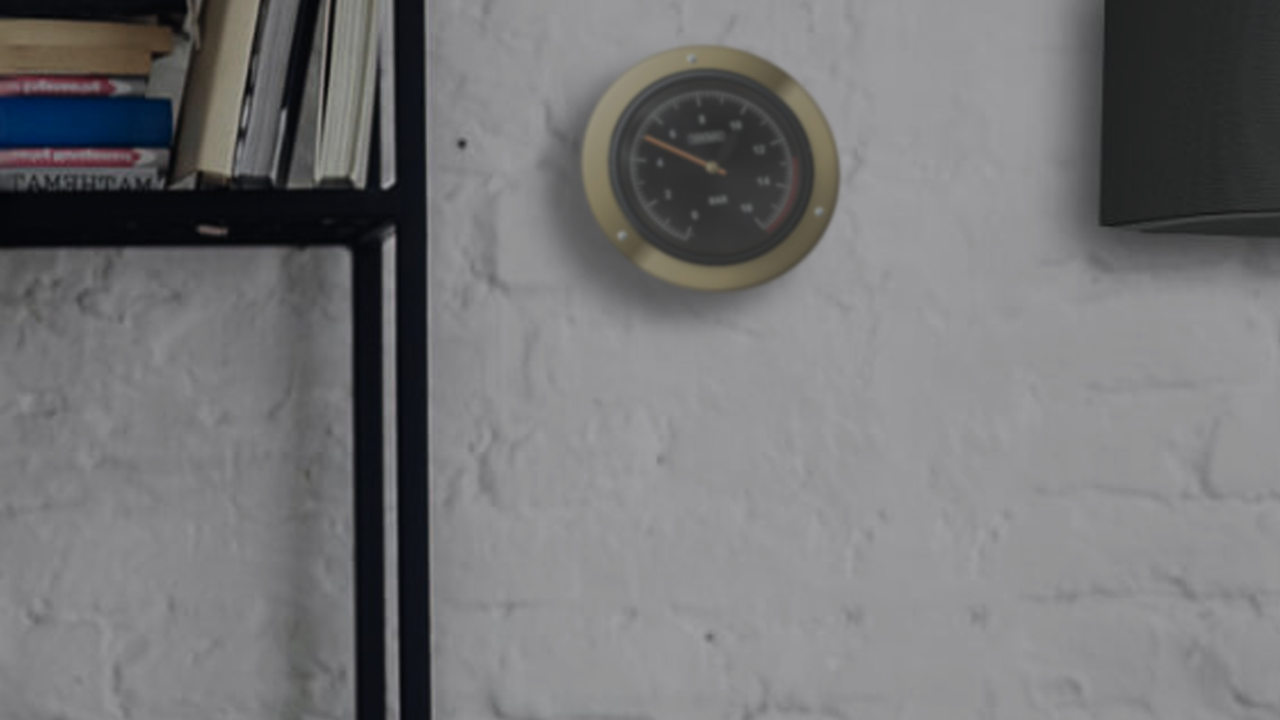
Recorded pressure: 5
